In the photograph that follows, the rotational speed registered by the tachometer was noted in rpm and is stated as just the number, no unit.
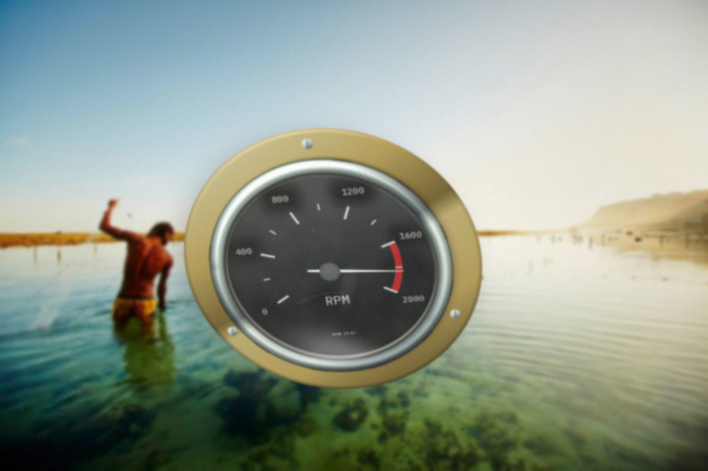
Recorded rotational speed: 1800
